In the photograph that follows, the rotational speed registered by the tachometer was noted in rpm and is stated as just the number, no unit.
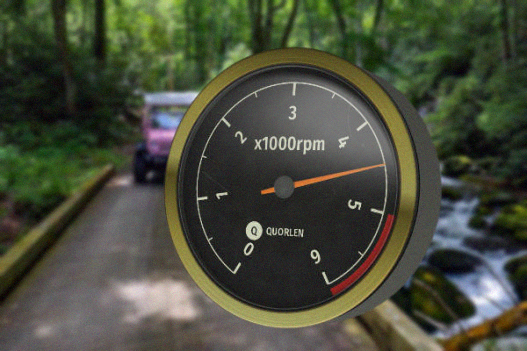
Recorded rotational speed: 4500
